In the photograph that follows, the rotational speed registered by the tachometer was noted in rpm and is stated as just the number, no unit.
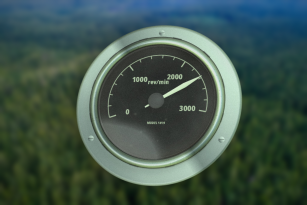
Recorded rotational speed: 2400
